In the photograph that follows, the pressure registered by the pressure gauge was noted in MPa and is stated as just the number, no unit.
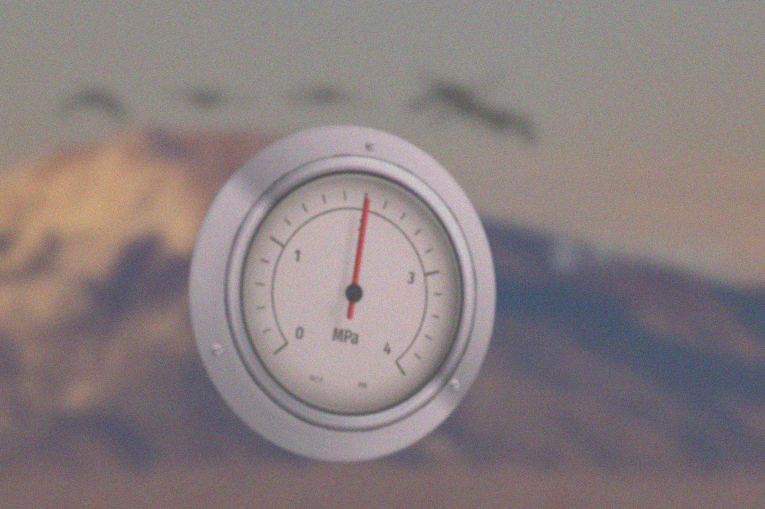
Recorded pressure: 2
